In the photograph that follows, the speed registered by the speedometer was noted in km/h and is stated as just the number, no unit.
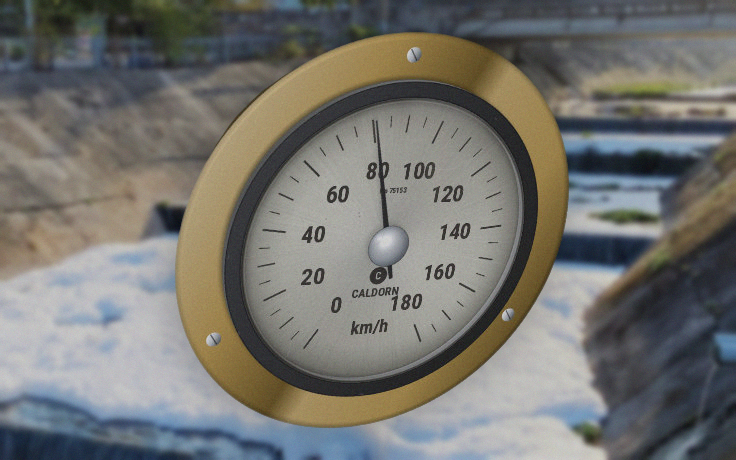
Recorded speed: 80
